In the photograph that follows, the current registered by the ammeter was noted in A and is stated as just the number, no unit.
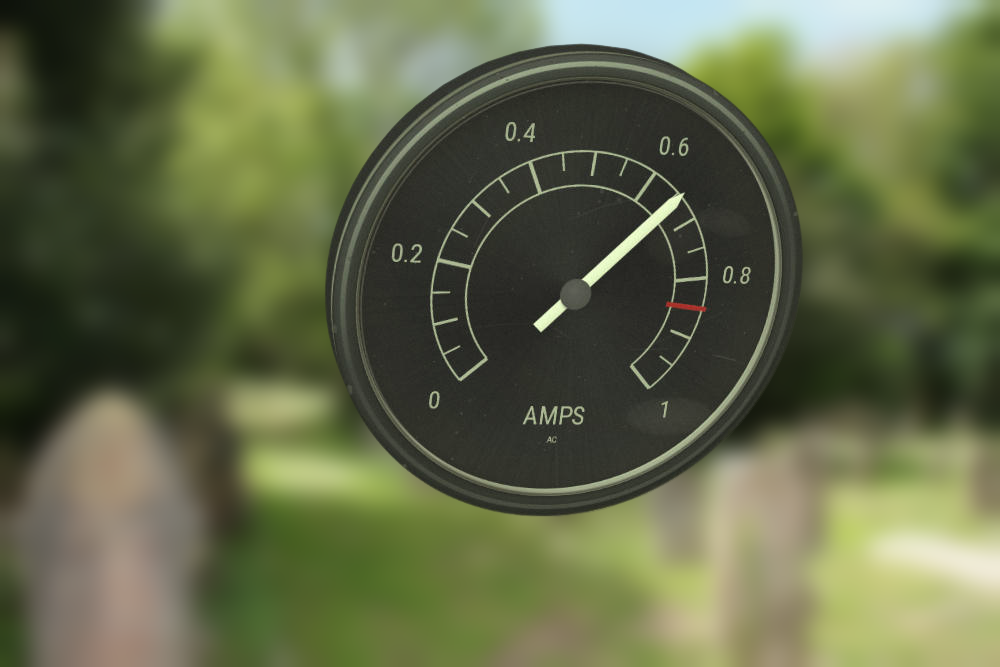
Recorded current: 0.65
